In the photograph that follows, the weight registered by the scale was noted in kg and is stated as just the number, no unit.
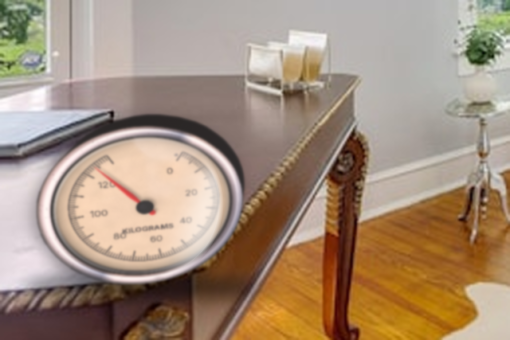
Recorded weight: 125
